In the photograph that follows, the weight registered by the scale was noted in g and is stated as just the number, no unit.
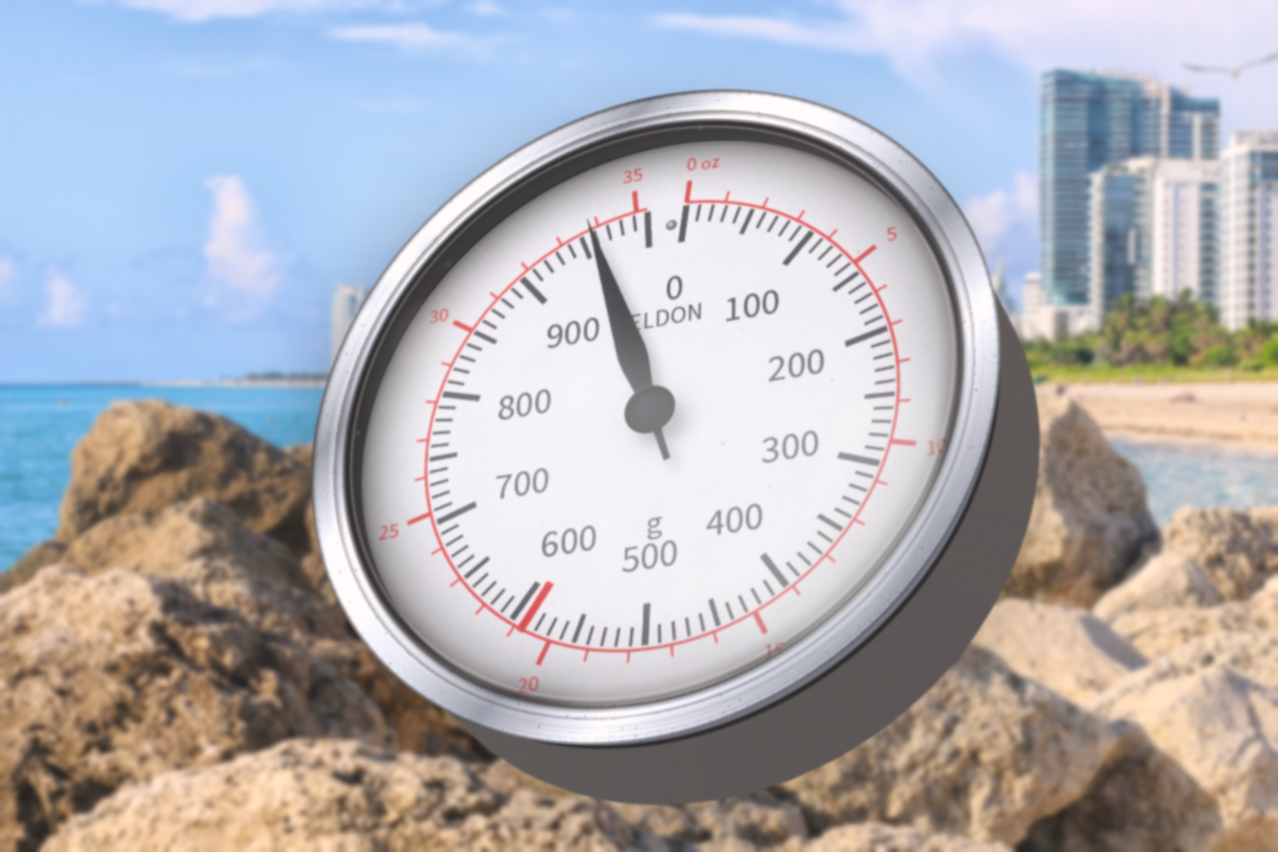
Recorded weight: 960
